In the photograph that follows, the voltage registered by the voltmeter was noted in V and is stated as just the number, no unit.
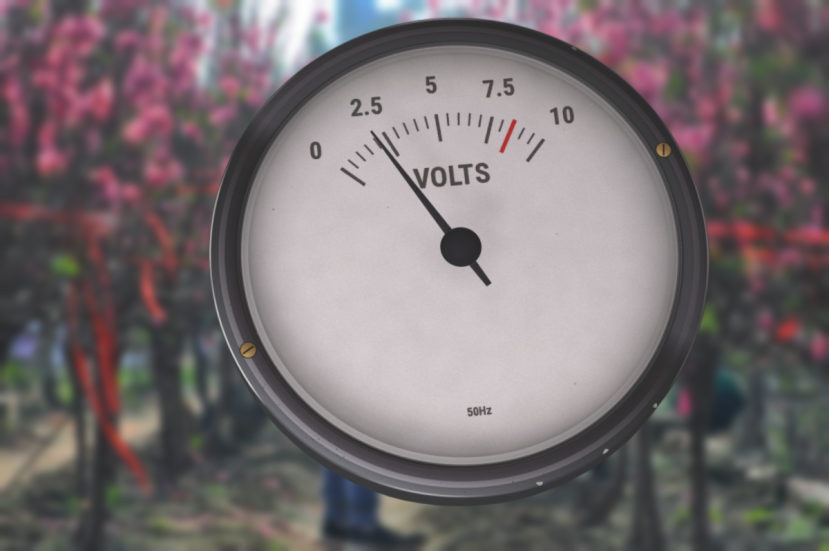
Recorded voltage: 2
